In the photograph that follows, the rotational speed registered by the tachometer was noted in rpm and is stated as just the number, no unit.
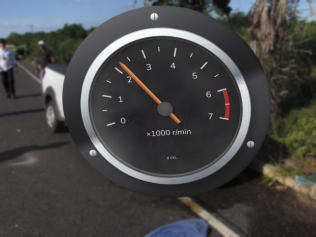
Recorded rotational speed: 2250
